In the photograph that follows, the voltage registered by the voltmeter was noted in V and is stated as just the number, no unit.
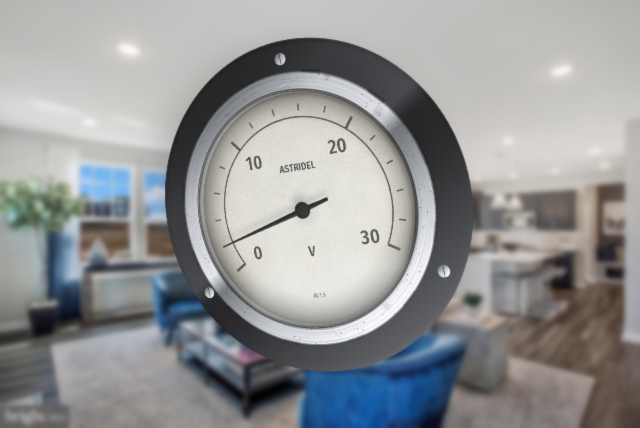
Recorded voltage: 2
